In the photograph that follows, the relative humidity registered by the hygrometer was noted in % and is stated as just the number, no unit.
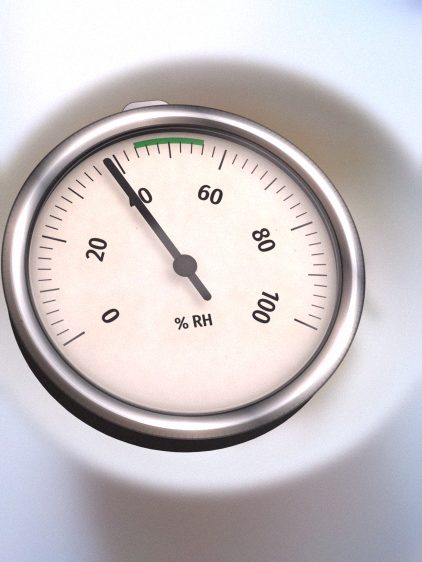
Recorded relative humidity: 38
